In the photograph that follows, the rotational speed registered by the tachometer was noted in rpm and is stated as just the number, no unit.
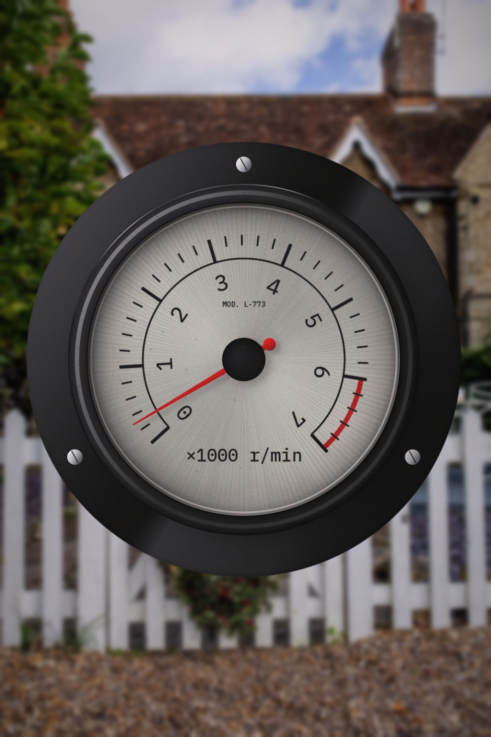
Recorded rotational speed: 300
